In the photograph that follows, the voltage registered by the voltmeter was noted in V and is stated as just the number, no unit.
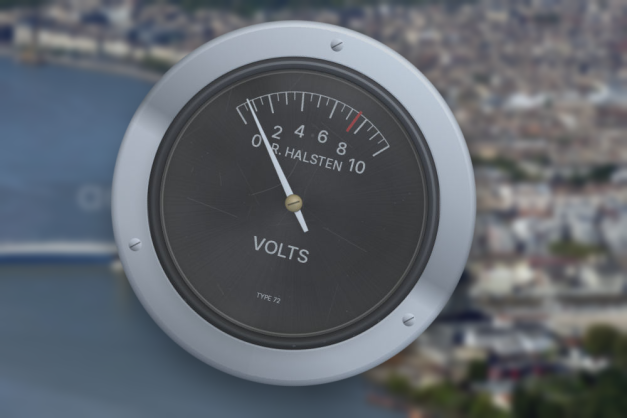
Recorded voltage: 0.75
